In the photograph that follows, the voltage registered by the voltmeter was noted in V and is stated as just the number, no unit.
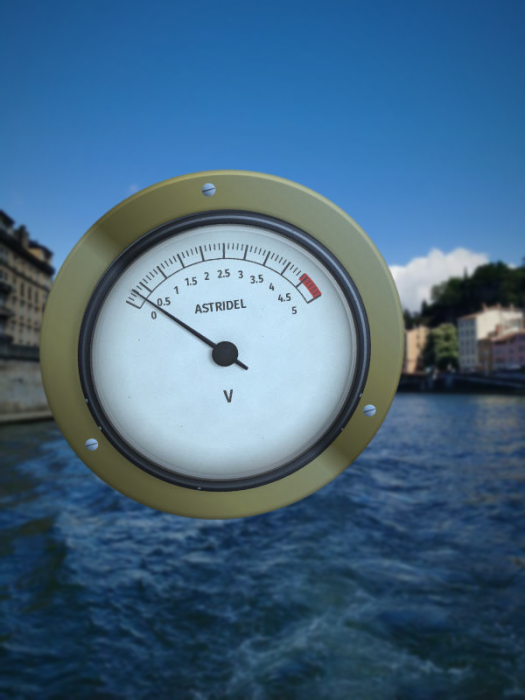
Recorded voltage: 0.3
